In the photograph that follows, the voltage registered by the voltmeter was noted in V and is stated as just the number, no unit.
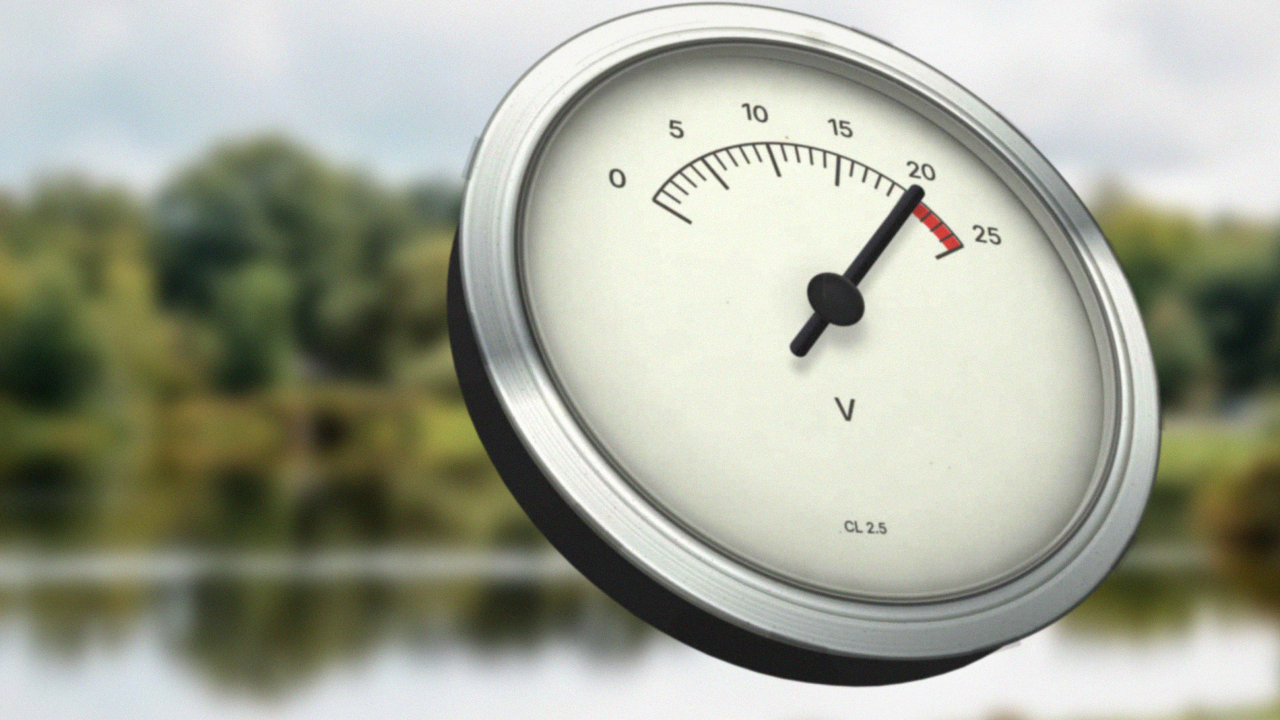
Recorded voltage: 20.5
